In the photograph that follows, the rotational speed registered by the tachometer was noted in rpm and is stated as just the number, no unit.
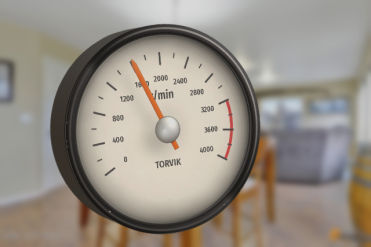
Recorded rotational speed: 1600
